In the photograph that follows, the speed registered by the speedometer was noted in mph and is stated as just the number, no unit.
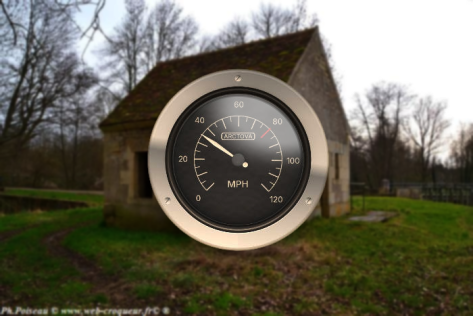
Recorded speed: 35
